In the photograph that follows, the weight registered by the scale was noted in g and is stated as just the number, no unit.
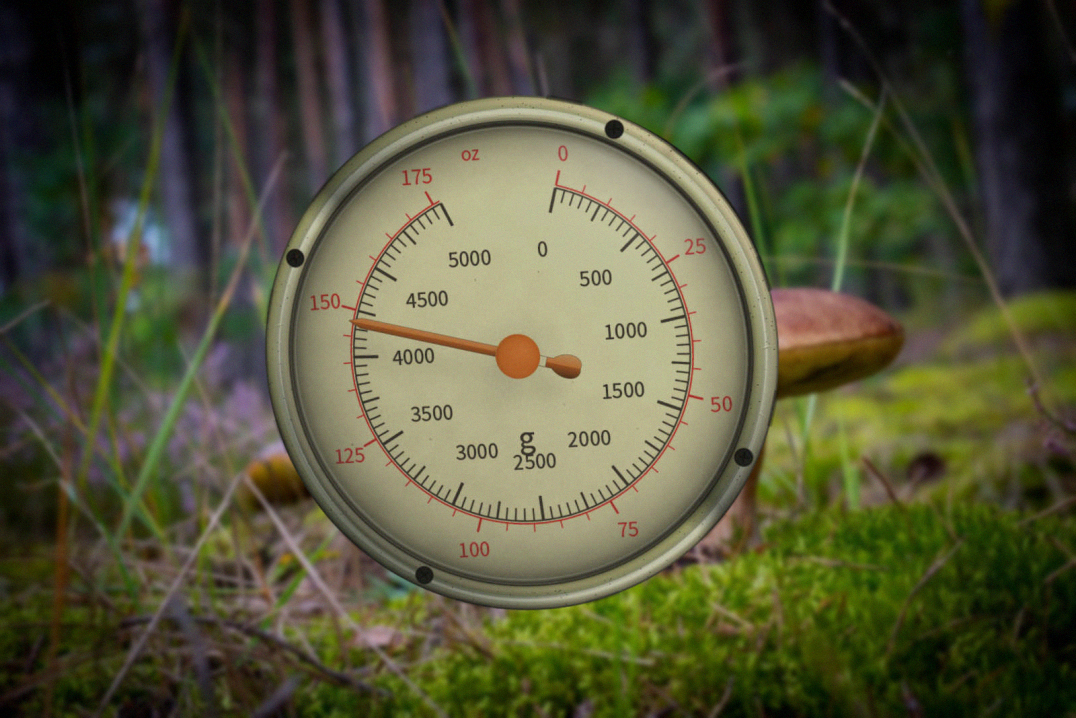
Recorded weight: 4200
